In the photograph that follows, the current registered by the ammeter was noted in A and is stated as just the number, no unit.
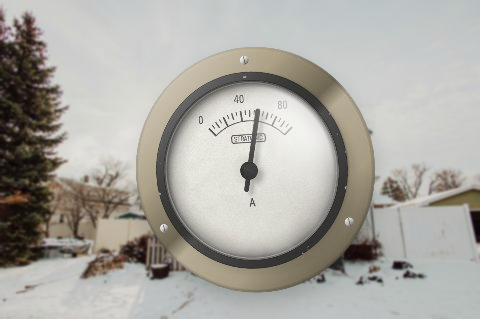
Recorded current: 60
